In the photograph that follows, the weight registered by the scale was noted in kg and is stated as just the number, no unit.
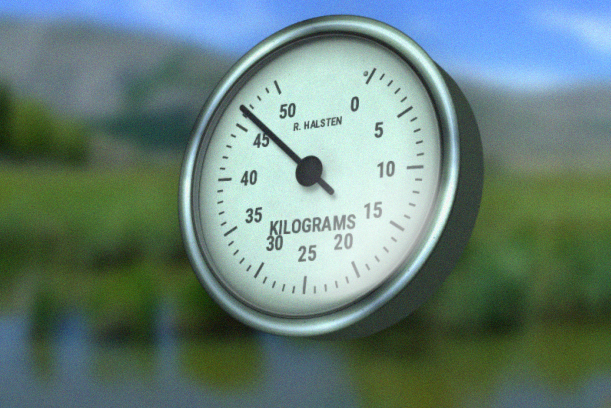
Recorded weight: 46.5
